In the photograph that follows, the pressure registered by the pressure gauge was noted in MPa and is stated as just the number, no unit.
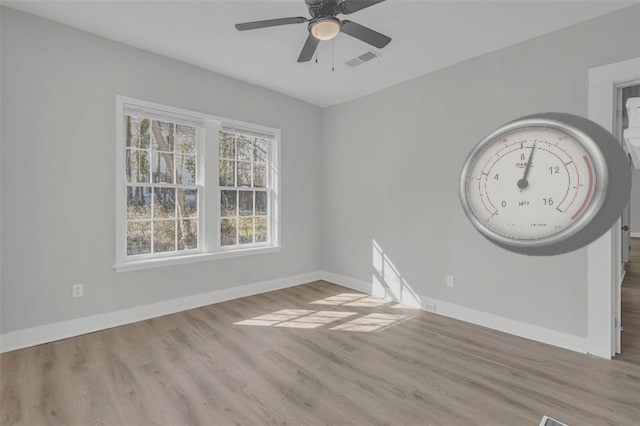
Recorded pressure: 9
